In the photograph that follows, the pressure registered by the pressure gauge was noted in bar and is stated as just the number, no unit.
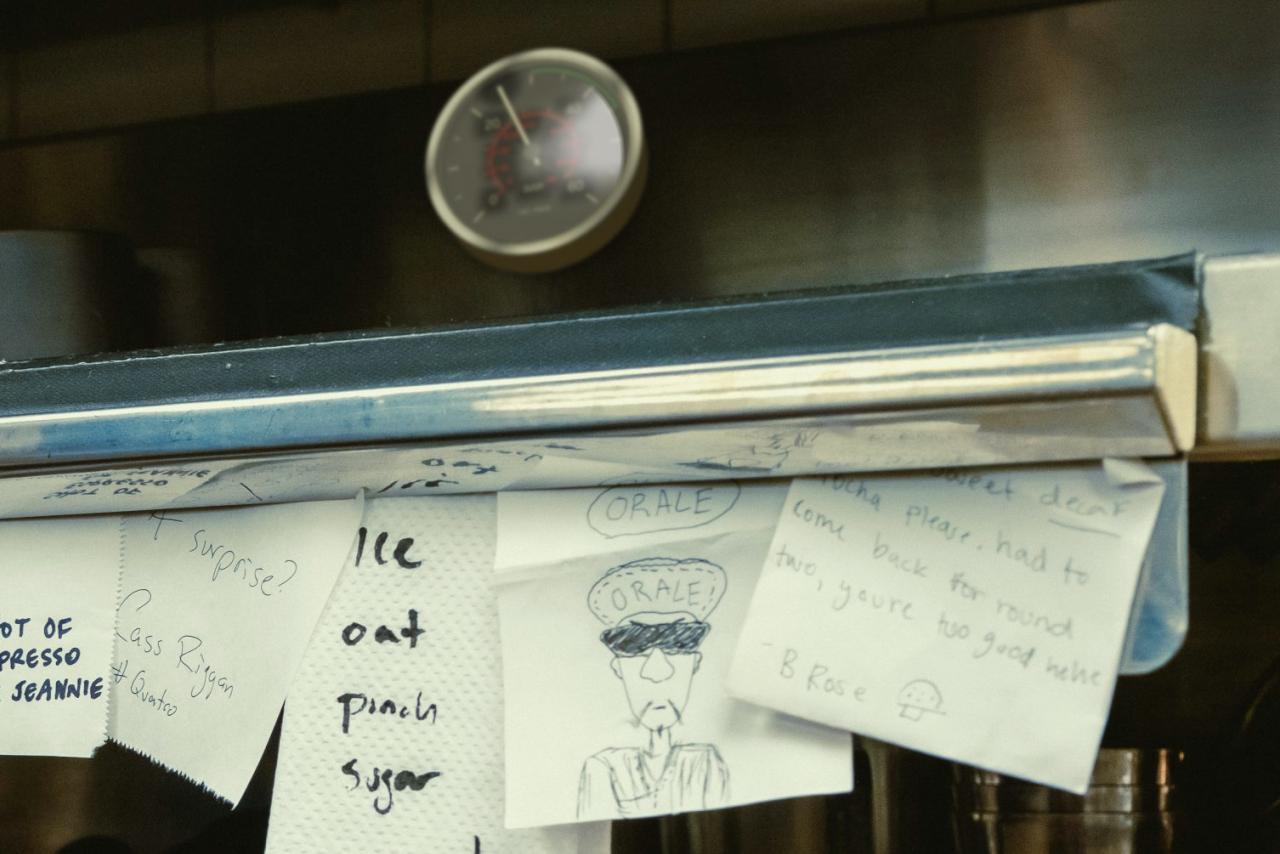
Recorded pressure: 25
